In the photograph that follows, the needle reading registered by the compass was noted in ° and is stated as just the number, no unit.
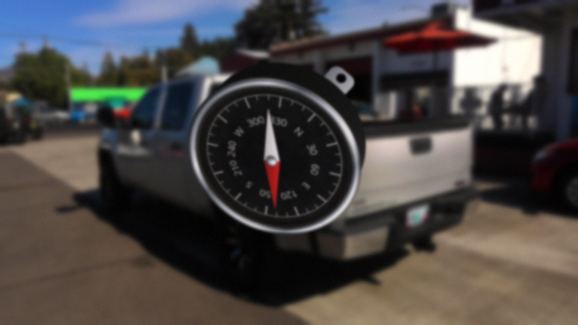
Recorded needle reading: 140
